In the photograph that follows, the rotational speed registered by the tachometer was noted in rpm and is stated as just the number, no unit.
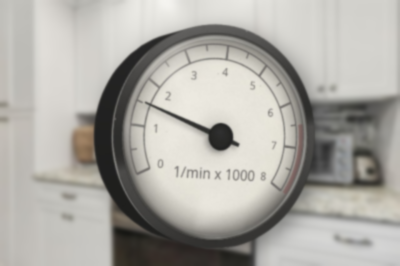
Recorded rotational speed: 1500
